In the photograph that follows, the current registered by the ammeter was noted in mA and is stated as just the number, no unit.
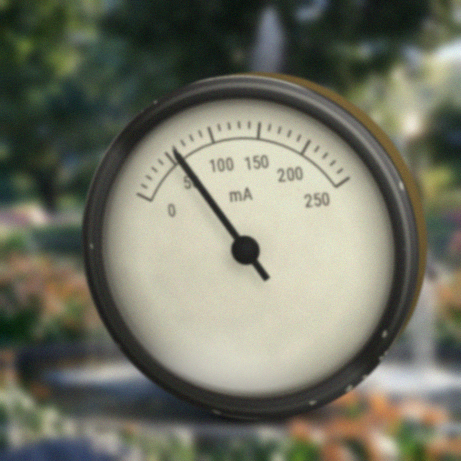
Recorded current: 60
